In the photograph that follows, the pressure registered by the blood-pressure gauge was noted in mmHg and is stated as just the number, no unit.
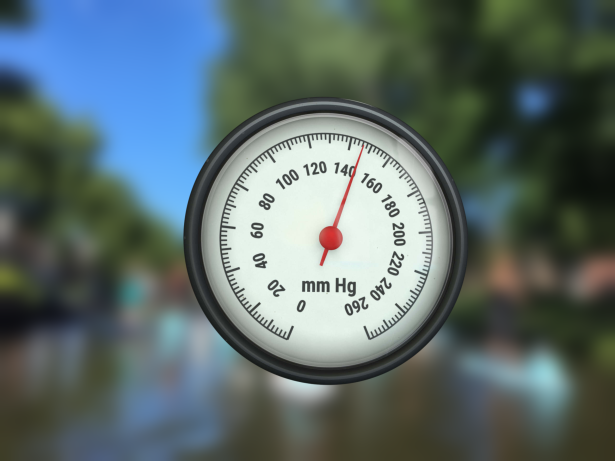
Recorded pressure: 146
